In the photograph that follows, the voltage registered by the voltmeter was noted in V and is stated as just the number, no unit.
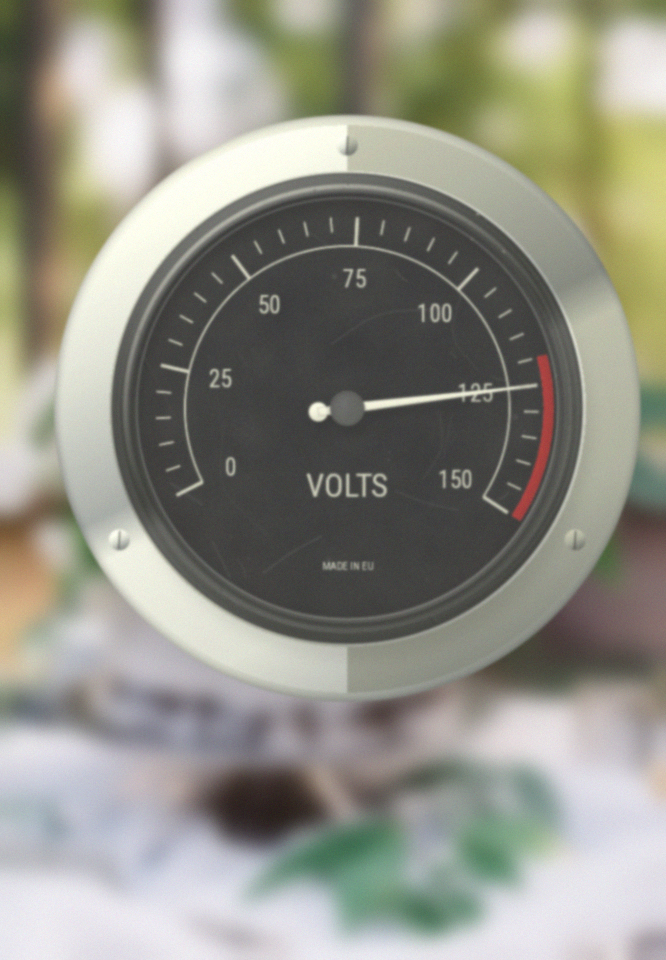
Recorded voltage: 125
